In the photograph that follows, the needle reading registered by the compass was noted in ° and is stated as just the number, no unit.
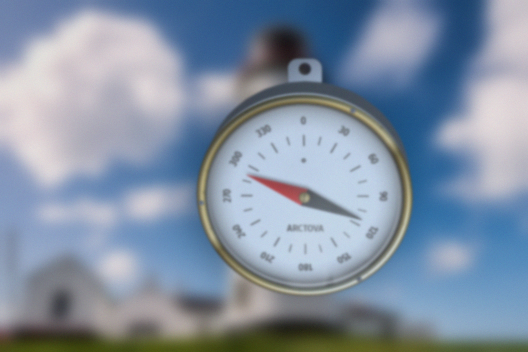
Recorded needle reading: 292.5
